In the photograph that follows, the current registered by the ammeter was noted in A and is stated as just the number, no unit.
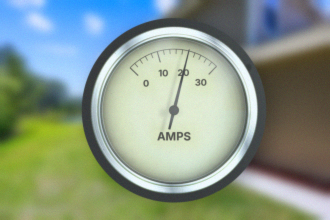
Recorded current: 20
